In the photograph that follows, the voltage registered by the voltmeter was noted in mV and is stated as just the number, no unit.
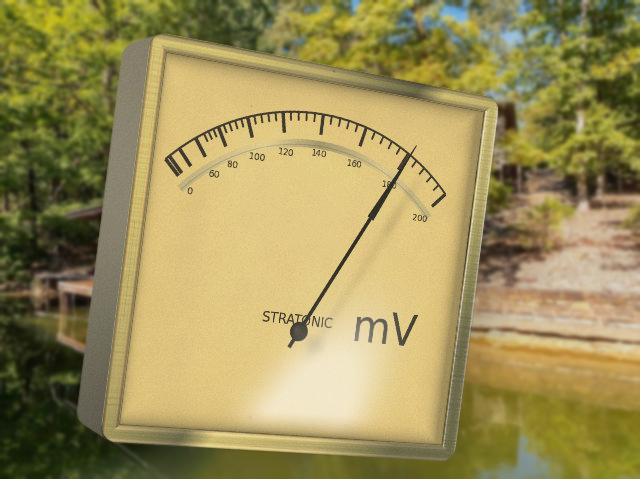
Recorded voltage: 180
